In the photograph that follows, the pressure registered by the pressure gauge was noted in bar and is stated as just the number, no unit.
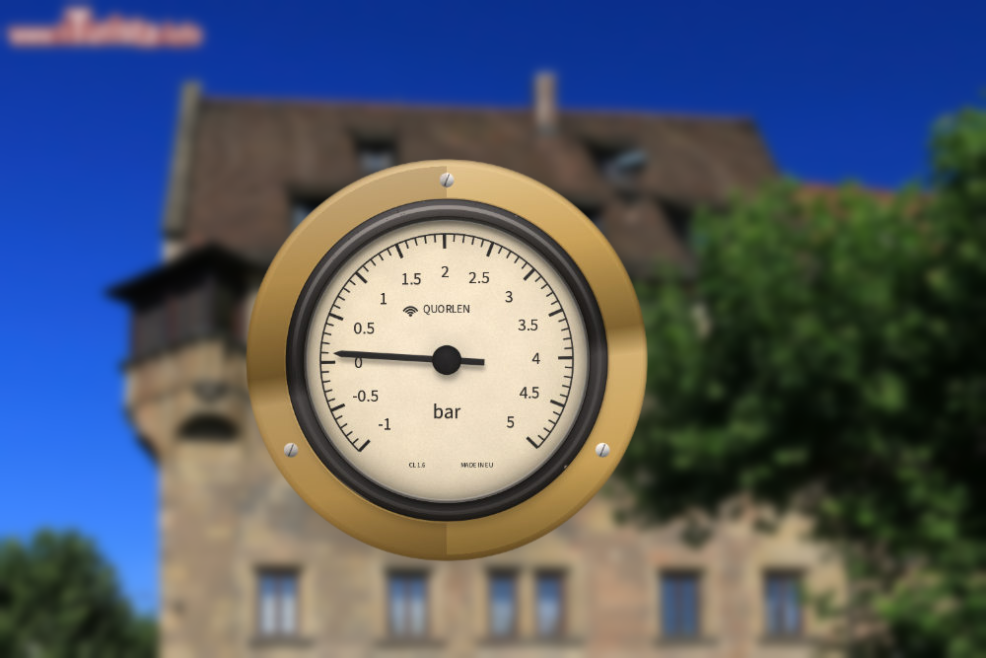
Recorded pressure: 0.1
